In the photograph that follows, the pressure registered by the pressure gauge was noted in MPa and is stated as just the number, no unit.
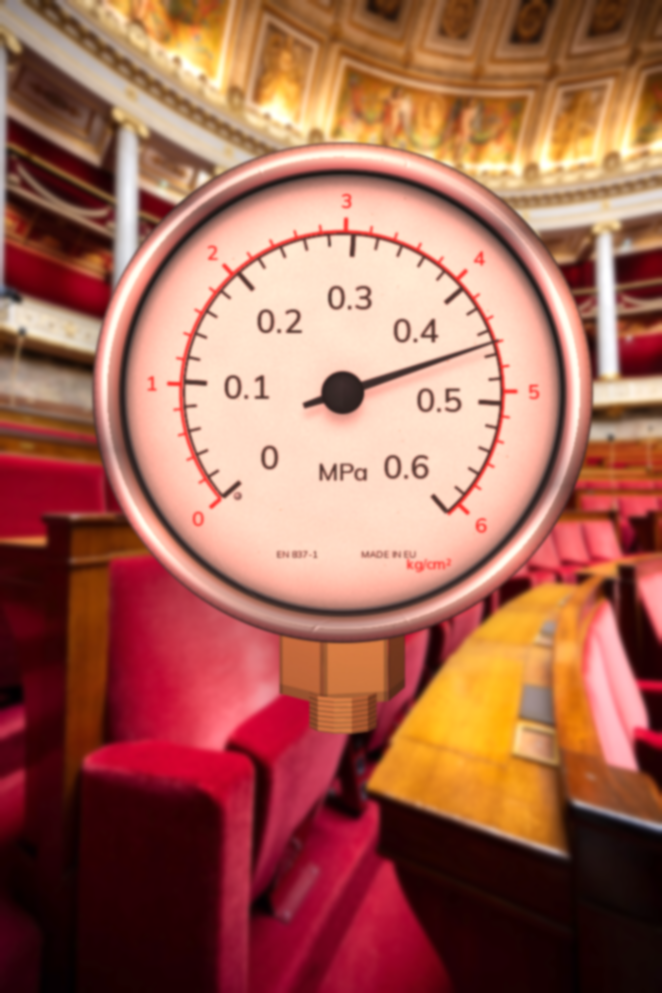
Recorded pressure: 0.45
